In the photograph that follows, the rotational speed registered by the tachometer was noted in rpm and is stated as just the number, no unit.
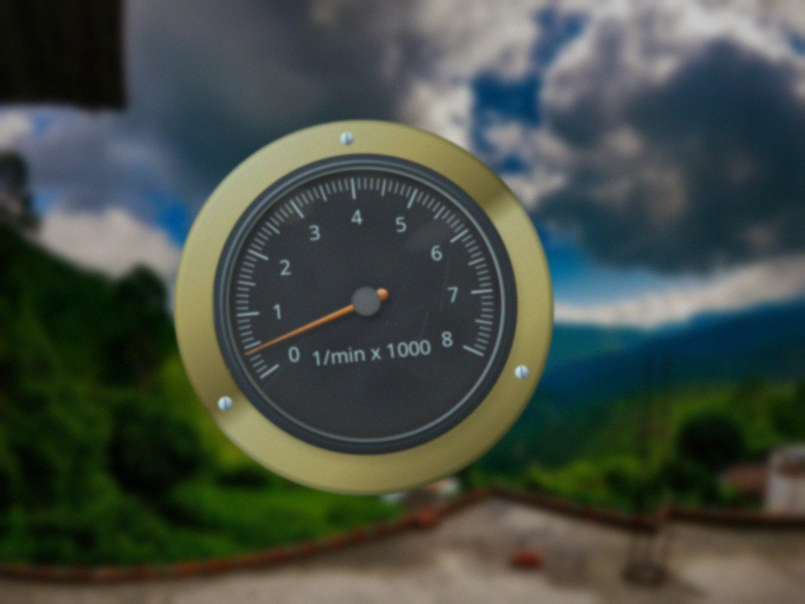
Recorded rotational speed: 400
